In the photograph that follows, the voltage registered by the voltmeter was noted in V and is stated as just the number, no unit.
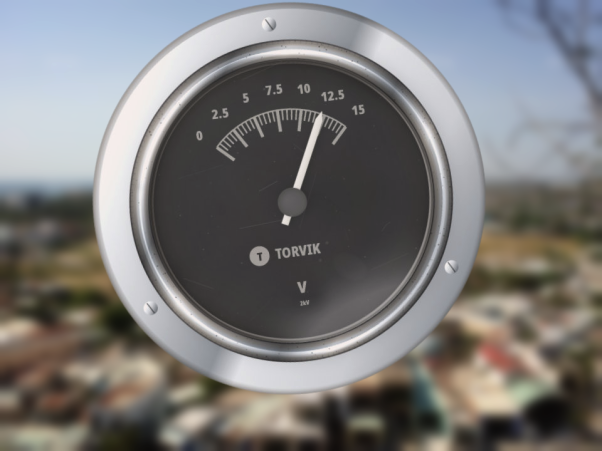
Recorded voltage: 12
